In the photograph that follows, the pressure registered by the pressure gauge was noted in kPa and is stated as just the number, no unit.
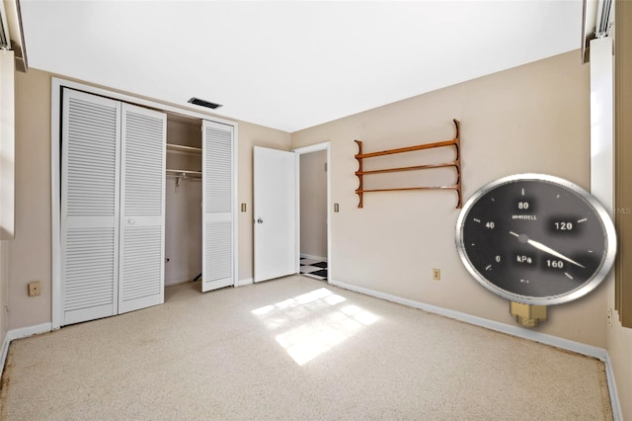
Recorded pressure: 150
